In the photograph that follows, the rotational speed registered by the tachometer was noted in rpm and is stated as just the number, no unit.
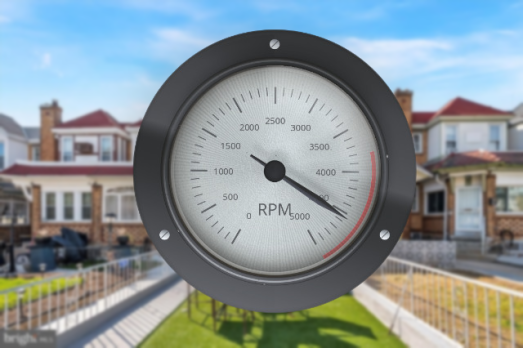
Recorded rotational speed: 4550
